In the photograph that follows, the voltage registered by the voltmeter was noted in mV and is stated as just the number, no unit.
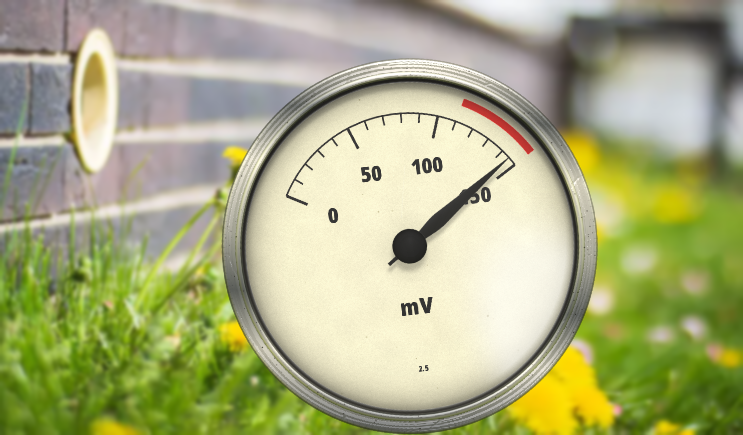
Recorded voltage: 145
